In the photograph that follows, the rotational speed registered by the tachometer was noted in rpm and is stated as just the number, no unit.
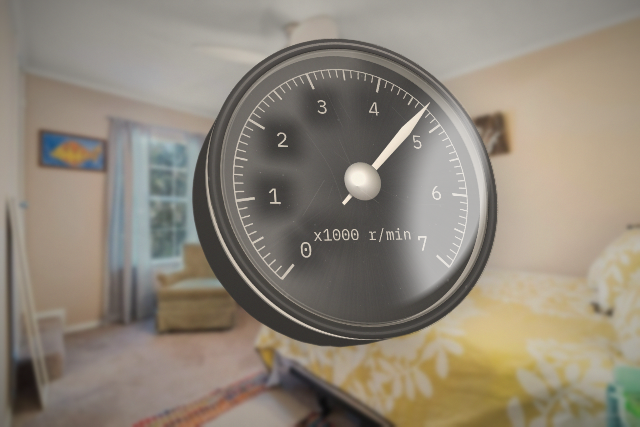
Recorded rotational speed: 4700
